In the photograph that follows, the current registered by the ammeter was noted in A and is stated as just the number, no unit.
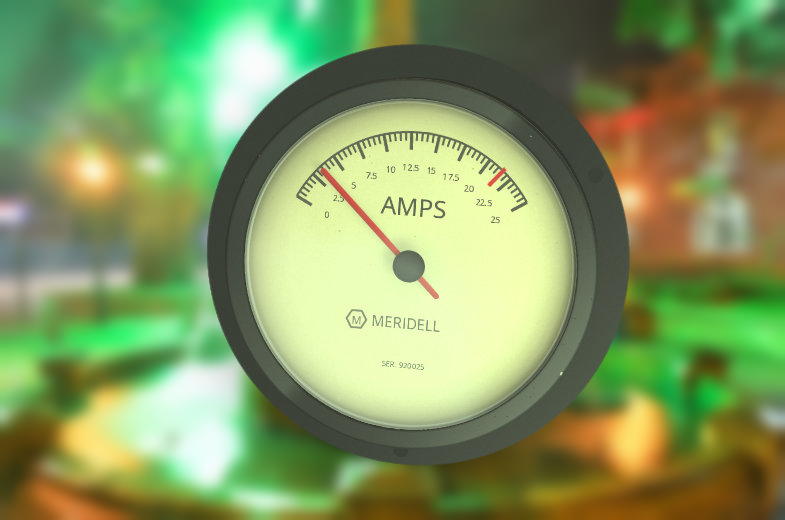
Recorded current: 3.5
